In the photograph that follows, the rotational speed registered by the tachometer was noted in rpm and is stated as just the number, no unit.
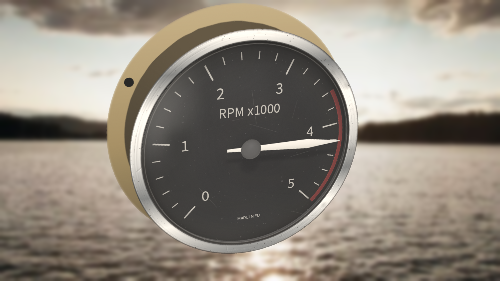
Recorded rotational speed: 4200
